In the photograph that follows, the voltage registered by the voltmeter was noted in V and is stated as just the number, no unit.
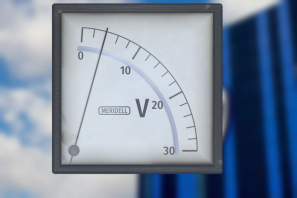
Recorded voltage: 4
